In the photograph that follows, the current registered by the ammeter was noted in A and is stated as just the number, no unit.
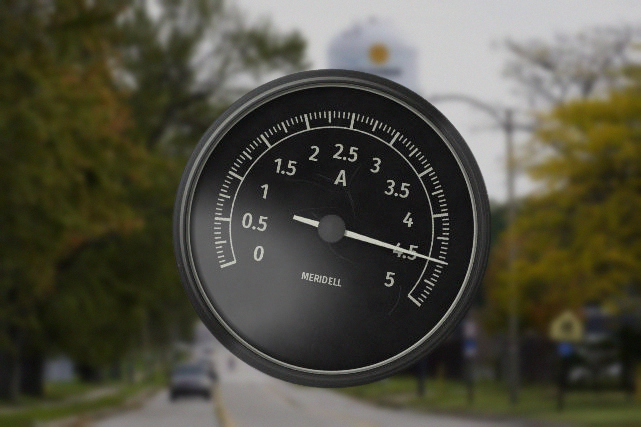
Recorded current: 4.5
